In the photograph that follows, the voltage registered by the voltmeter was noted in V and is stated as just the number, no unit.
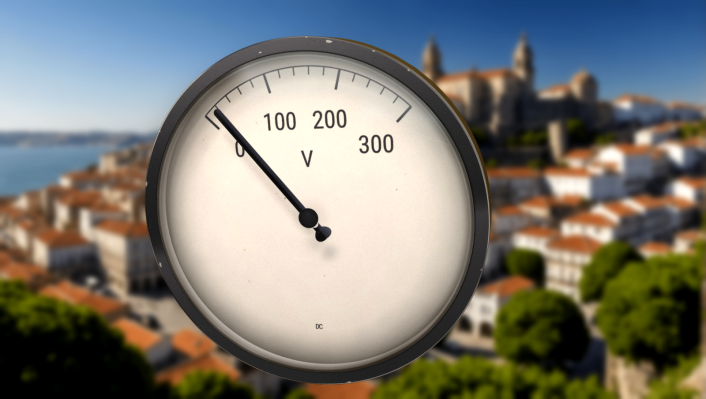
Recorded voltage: 20
